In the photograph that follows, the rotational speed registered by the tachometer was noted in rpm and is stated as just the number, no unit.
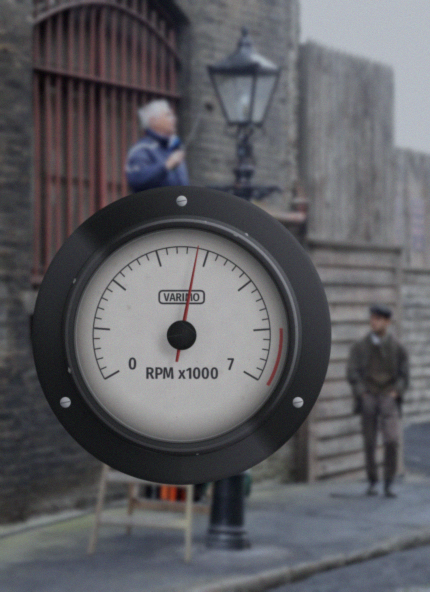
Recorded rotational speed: 3800
